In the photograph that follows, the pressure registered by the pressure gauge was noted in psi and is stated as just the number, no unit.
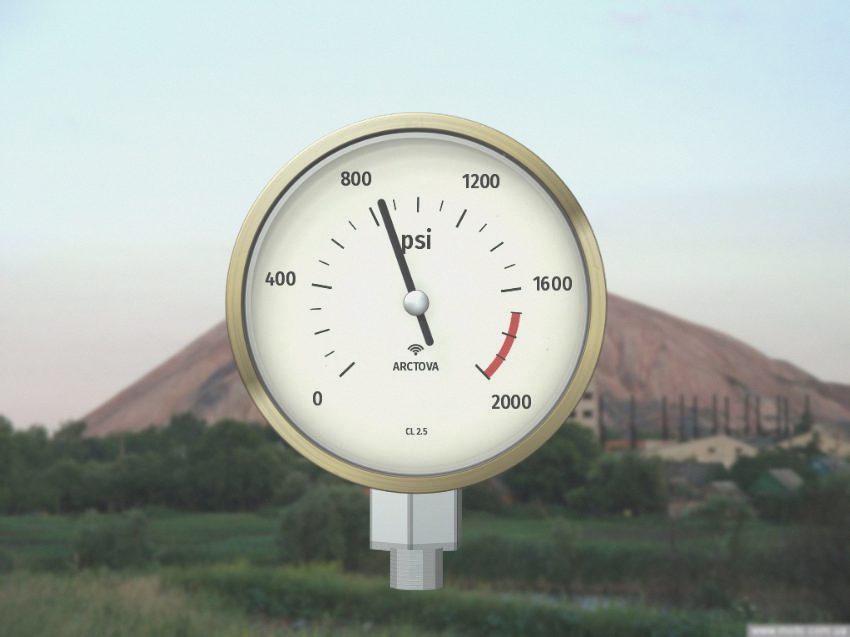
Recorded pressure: 850
